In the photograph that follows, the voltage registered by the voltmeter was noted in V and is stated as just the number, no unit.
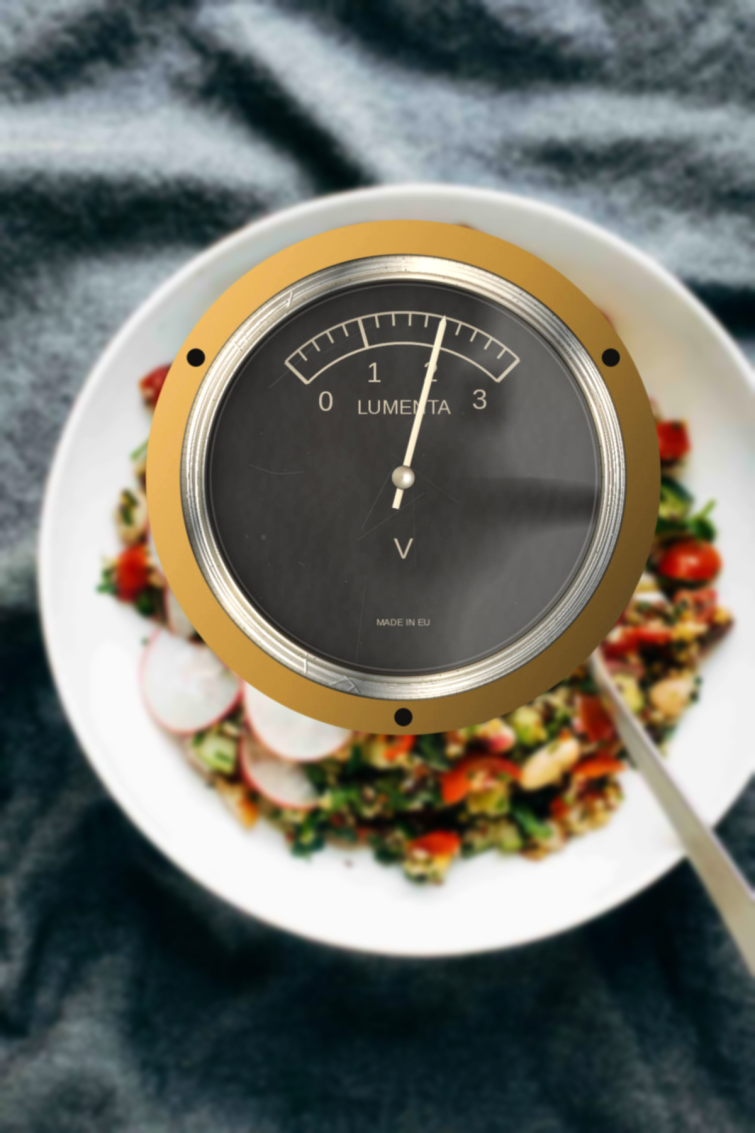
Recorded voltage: 2
